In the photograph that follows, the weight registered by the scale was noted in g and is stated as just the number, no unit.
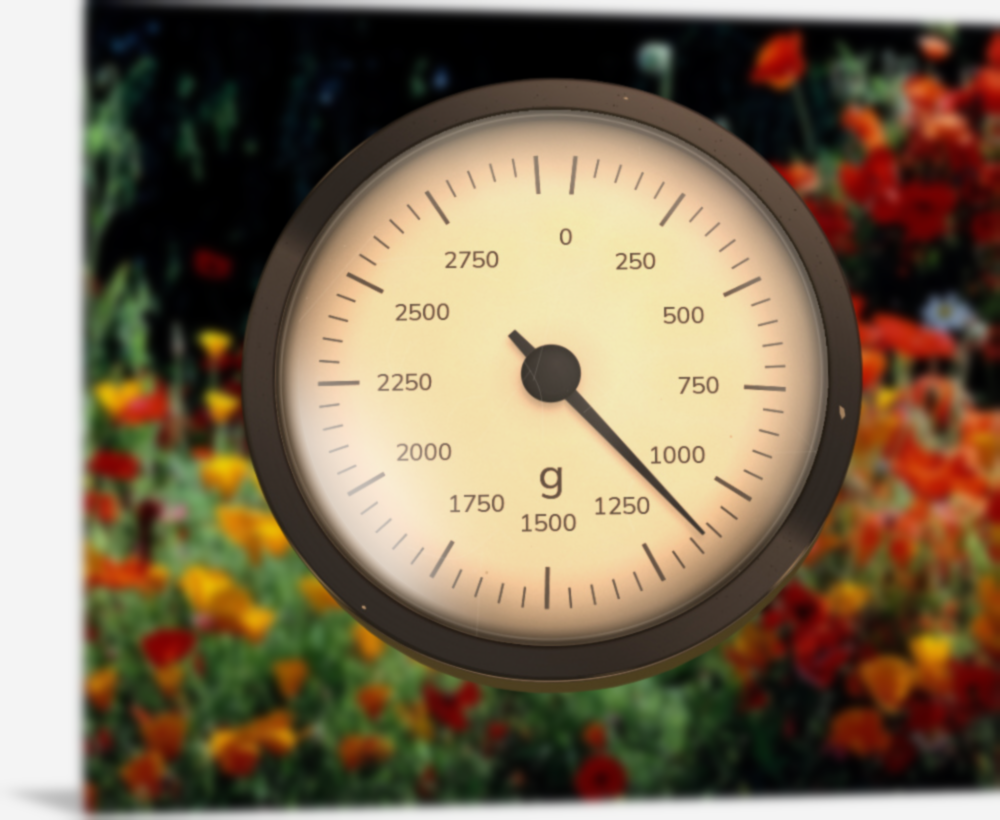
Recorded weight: 1125
